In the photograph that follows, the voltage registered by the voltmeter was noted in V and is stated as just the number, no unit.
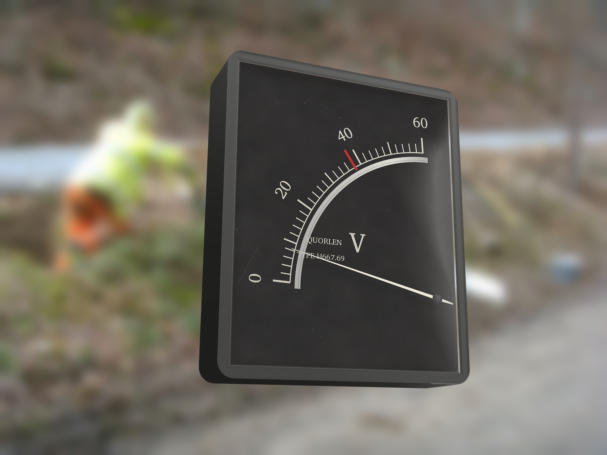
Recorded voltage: 8
